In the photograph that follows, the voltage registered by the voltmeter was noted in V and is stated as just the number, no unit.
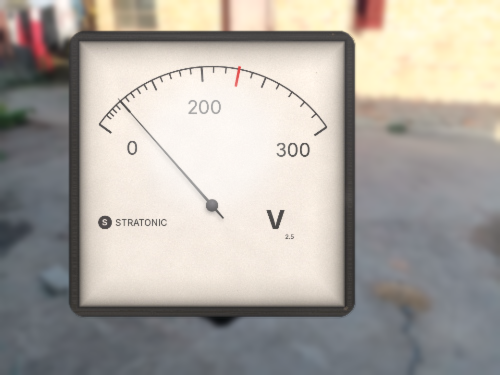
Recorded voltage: 100
